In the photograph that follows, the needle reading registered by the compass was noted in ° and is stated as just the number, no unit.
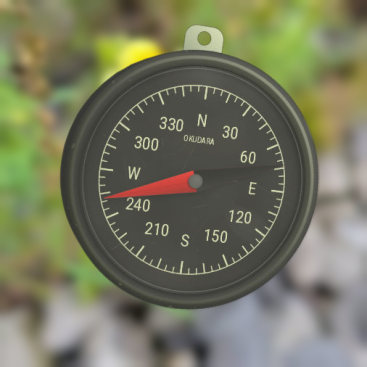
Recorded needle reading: 252.5
